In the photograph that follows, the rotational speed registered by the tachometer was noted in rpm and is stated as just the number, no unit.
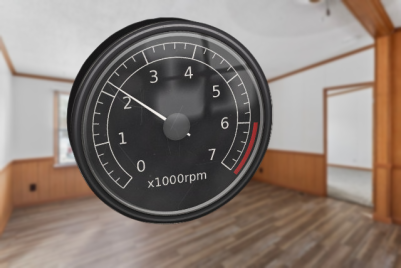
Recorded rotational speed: 2200
